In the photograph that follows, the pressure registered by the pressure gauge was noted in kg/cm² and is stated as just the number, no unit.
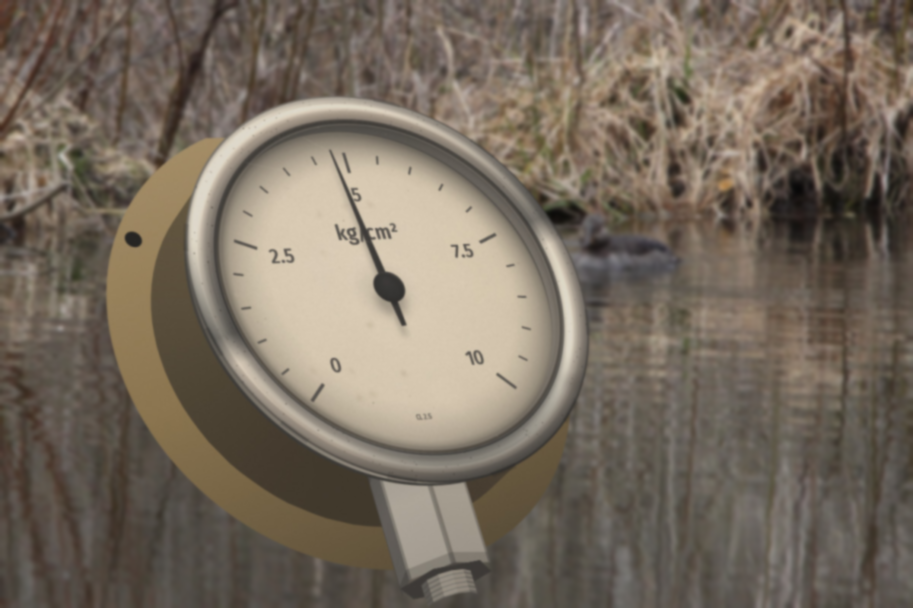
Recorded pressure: 4.75
